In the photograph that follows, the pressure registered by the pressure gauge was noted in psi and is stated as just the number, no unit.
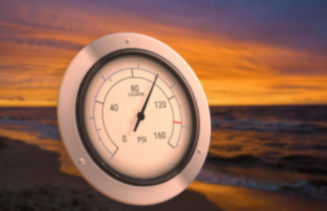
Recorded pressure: 100
